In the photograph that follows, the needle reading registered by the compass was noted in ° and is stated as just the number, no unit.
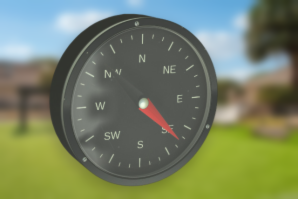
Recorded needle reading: 135
